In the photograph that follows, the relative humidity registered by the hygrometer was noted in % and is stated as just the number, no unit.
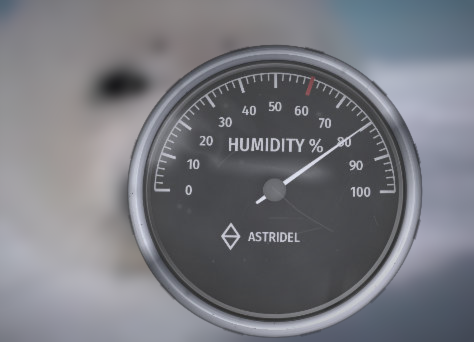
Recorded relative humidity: 80
